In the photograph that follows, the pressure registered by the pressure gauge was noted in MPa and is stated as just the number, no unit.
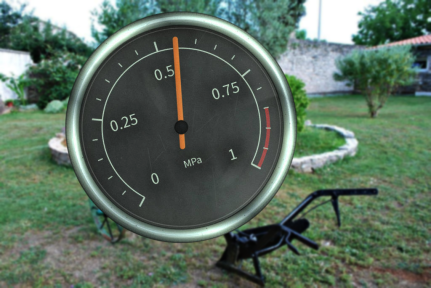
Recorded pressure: 0.55
